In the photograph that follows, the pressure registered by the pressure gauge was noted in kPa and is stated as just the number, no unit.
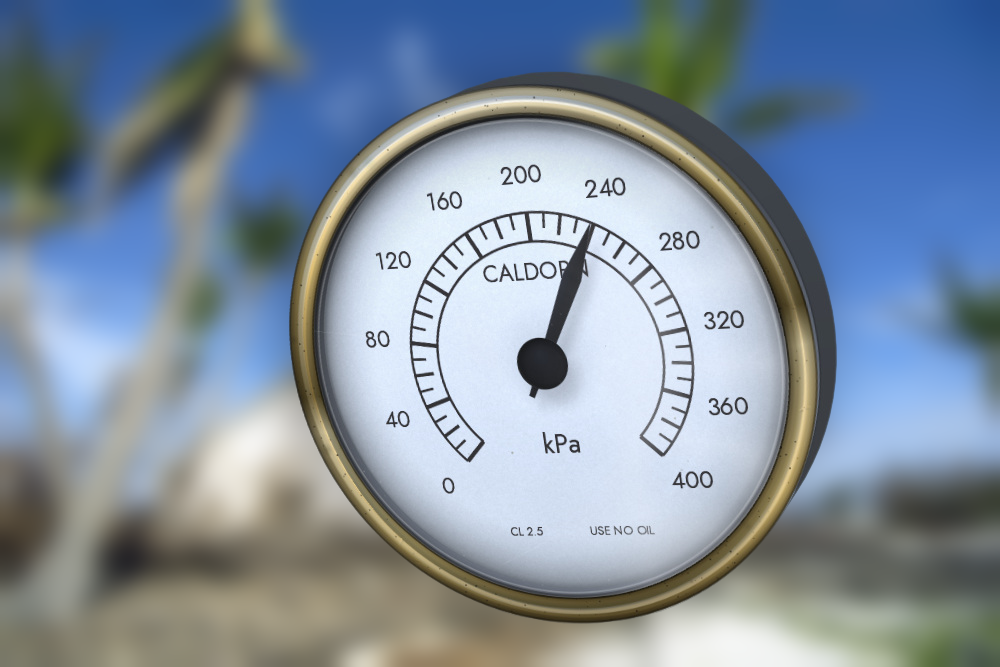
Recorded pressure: 240
